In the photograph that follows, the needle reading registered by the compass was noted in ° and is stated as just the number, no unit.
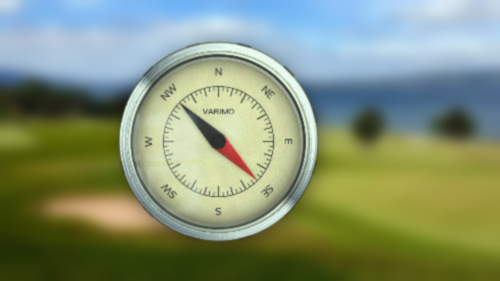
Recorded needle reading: 135
